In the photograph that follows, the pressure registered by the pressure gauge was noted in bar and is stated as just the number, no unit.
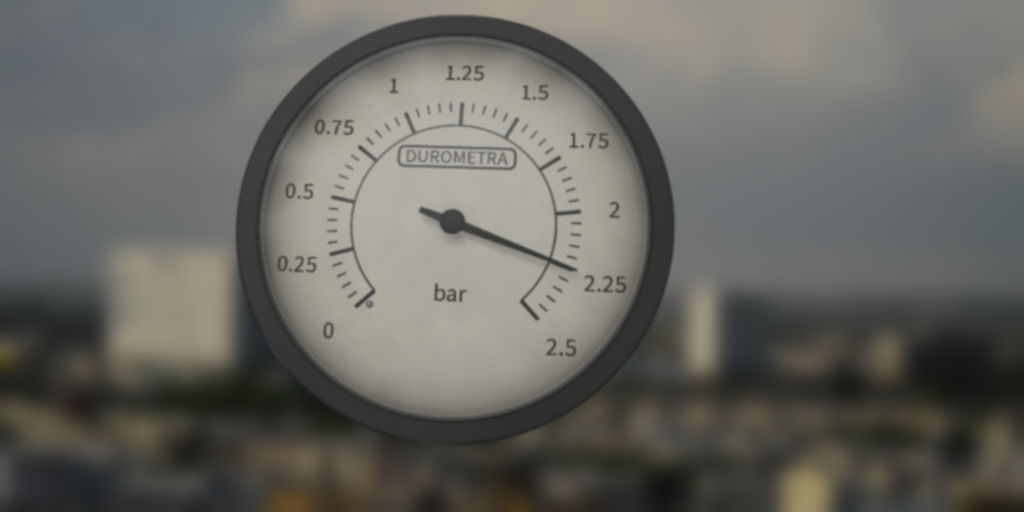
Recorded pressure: 2.25
